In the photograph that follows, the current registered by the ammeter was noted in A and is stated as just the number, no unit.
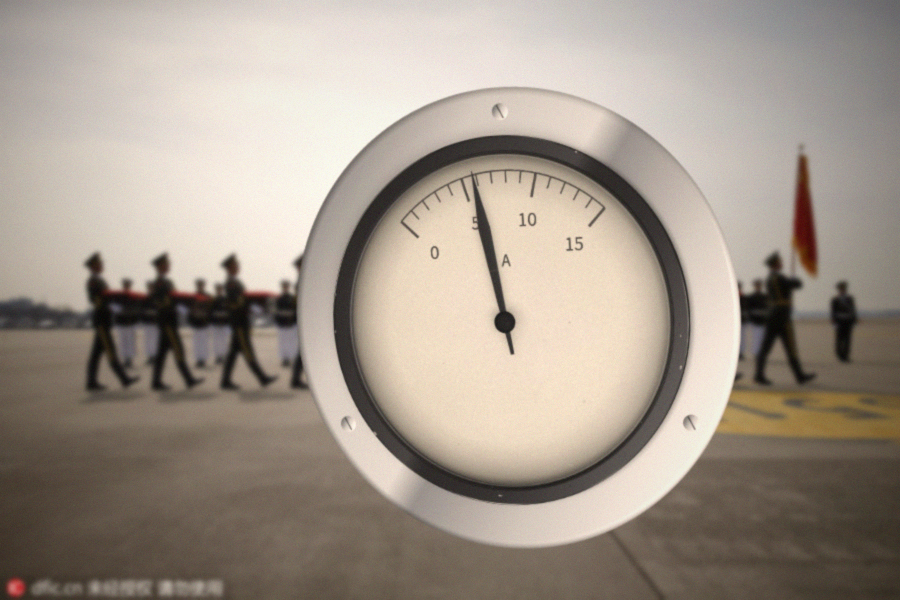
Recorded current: 6
